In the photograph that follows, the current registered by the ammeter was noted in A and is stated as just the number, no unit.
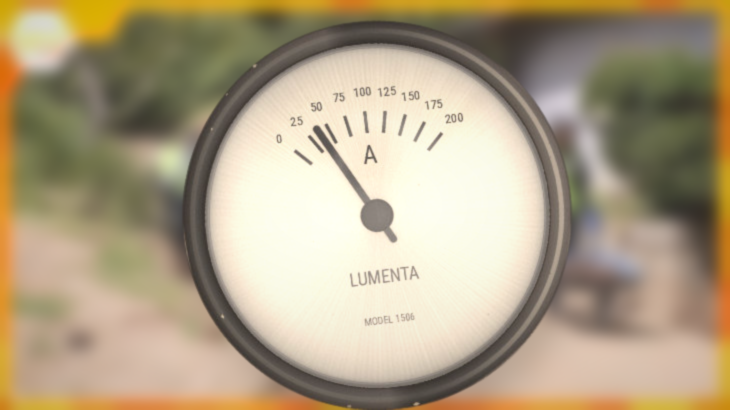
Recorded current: 37.5
